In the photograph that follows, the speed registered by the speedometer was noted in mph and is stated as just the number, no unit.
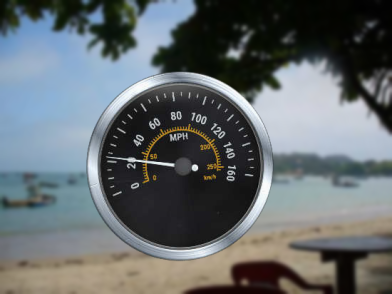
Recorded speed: 22.5
